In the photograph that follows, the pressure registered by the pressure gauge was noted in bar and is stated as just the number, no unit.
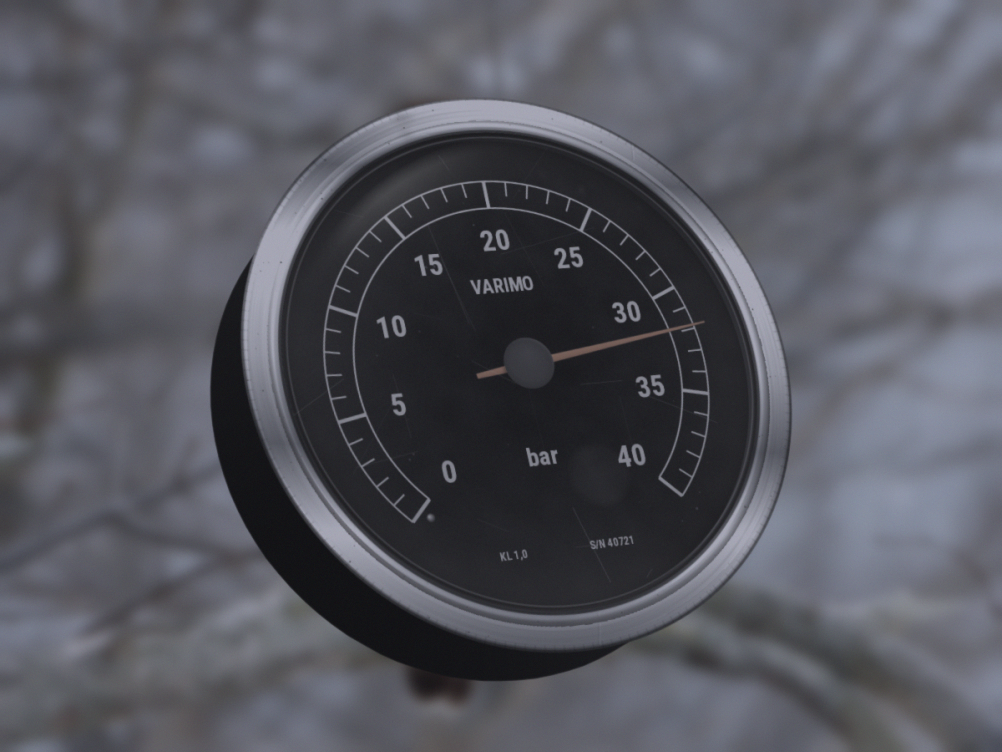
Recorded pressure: 32
